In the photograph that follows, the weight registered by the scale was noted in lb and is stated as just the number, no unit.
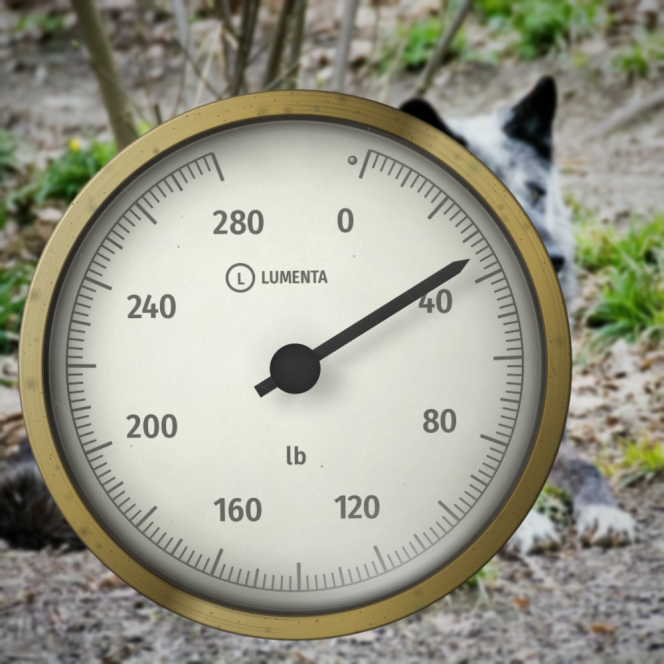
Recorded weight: 34
